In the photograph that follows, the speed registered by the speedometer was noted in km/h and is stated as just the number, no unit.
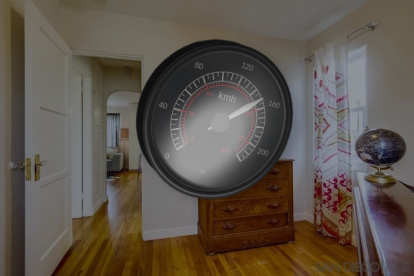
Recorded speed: 150
